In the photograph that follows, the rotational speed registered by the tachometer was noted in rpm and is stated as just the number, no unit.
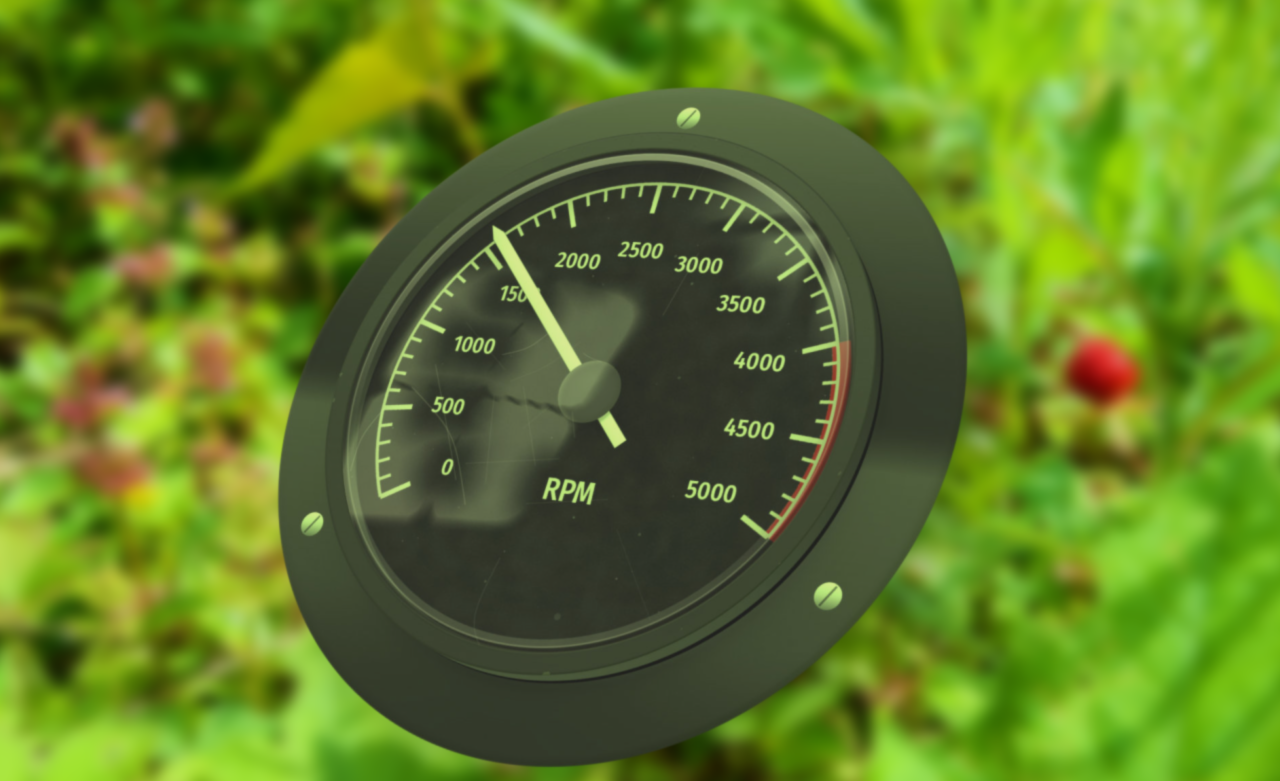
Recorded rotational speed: 1600
